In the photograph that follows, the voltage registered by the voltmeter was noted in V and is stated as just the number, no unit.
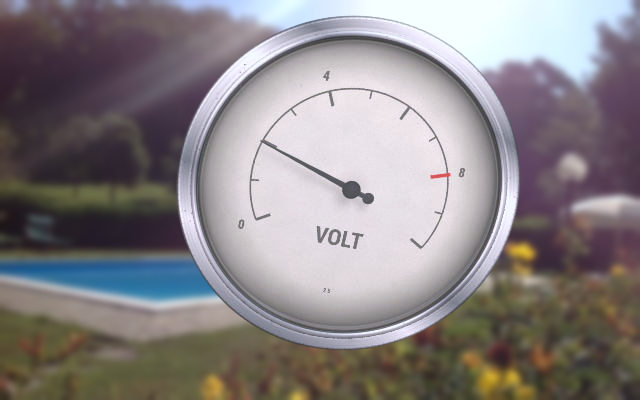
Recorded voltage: 2
